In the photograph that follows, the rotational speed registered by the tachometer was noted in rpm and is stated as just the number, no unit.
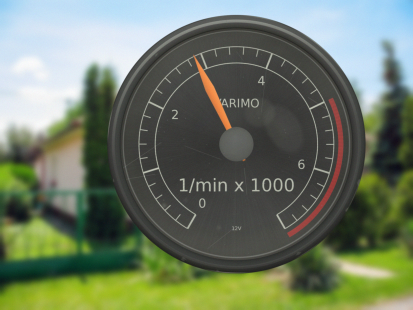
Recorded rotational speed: 2900
